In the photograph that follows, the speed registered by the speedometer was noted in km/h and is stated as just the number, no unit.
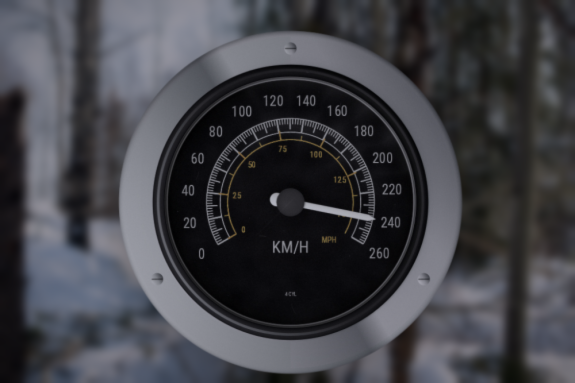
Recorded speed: 240
